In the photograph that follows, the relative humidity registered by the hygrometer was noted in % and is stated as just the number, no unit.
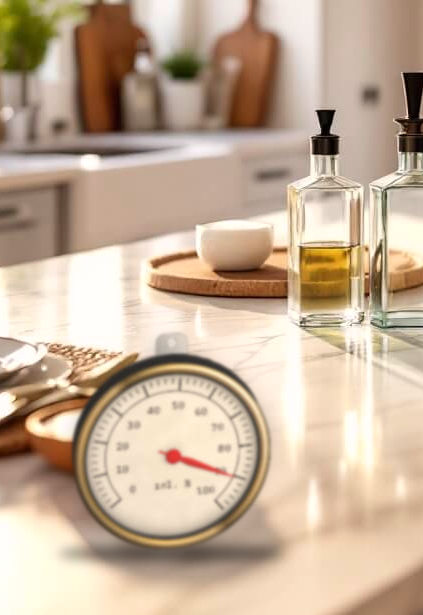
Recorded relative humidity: 90
